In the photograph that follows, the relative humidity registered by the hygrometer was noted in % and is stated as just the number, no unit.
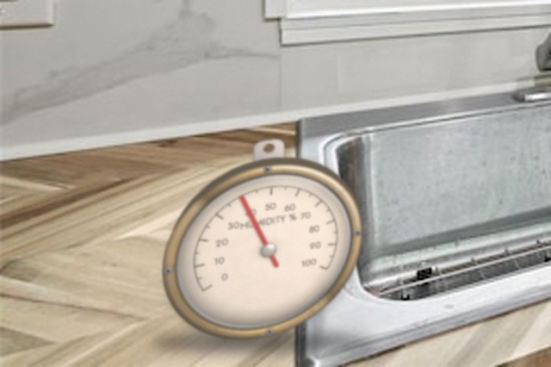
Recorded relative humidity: 40
